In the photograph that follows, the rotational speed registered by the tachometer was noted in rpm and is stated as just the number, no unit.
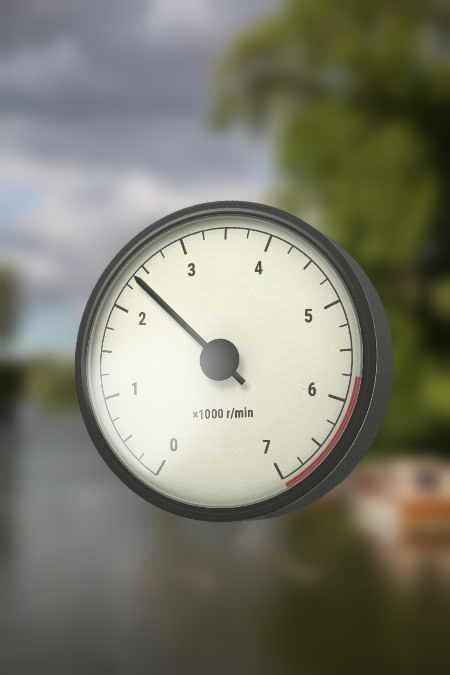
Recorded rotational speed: 2375
